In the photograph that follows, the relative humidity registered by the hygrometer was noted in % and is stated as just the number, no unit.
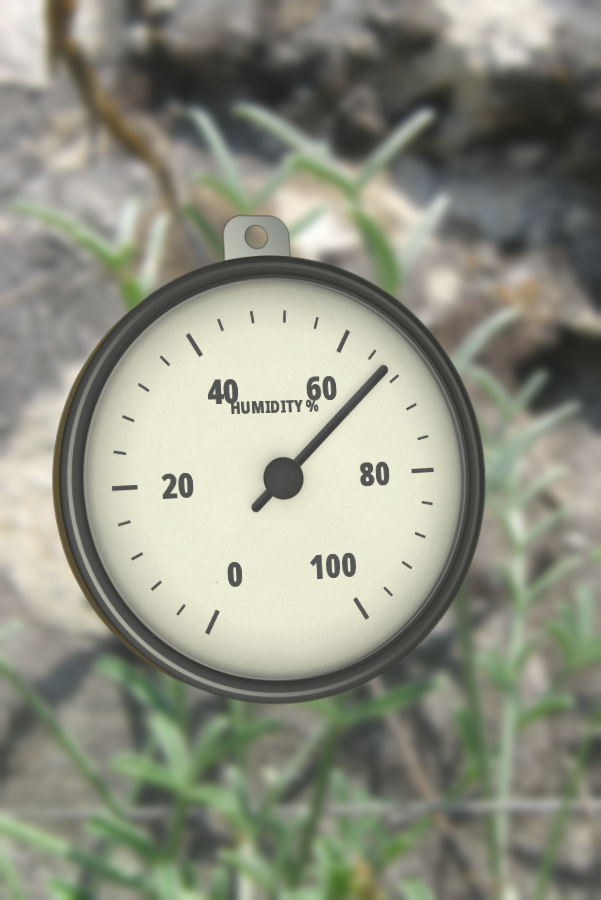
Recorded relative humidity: 66
